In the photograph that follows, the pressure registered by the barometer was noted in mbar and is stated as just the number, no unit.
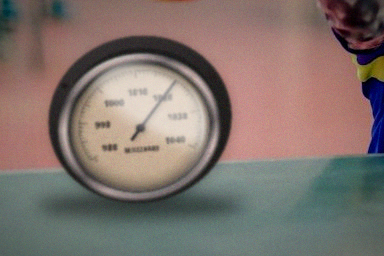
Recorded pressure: 1020
